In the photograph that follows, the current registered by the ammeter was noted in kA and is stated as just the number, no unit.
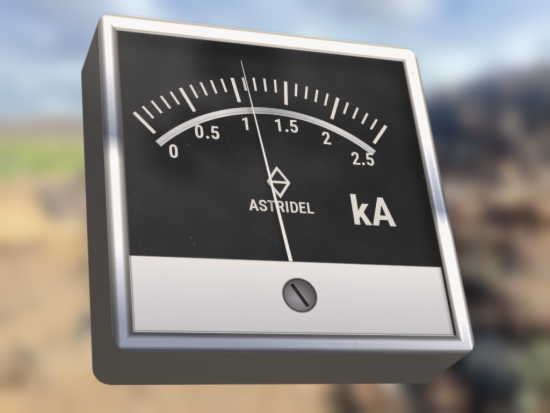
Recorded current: 1.1
